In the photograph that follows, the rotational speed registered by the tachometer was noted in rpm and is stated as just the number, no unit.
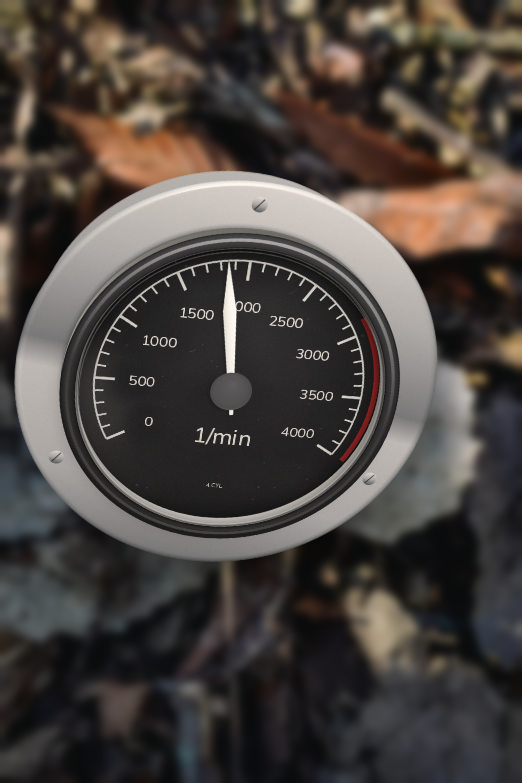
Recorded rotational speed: 1850
